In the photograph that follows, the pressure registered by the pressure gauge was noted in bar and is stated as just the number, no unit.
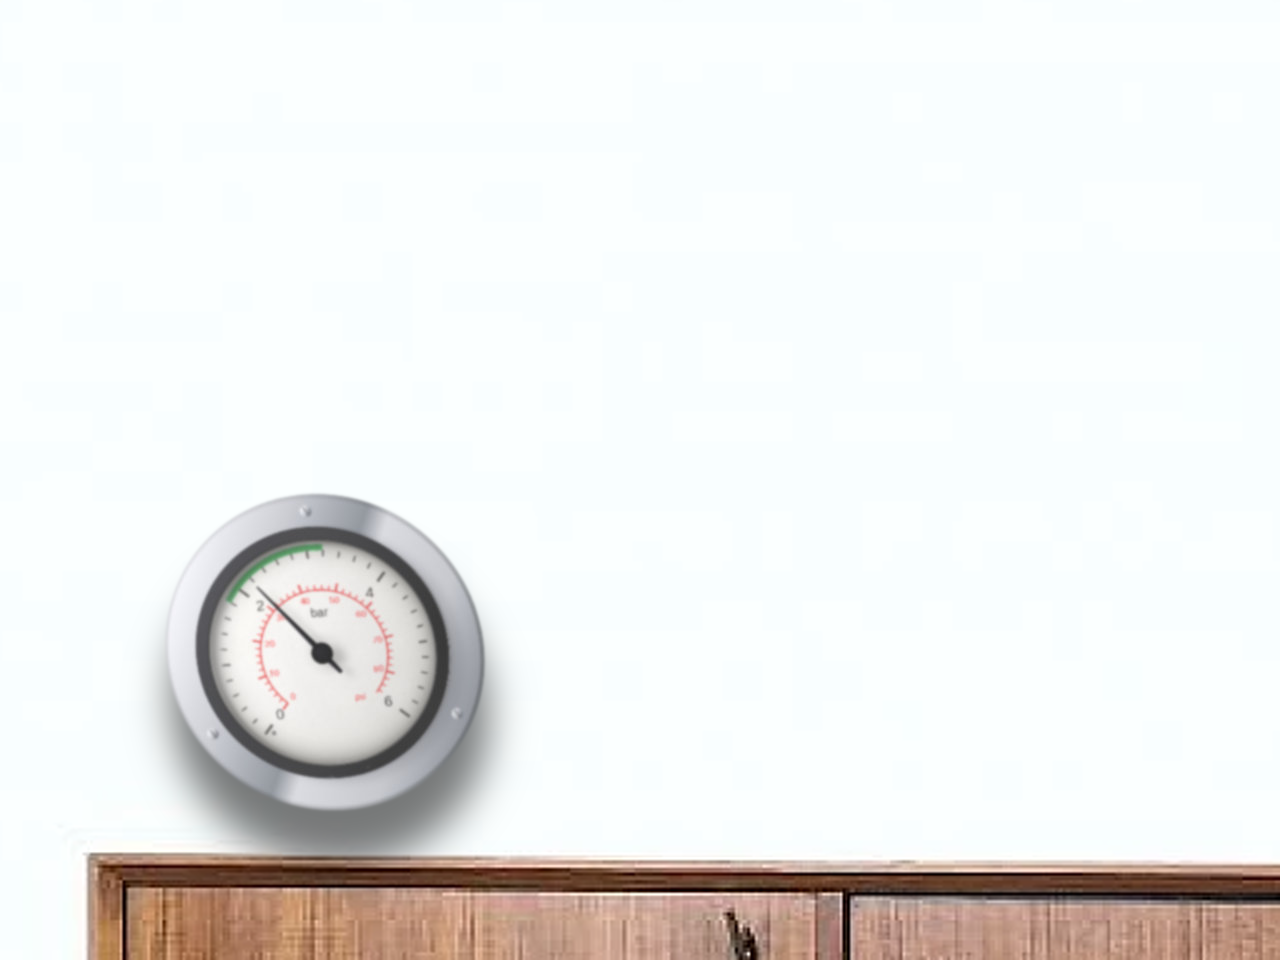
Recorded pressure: 2.2
